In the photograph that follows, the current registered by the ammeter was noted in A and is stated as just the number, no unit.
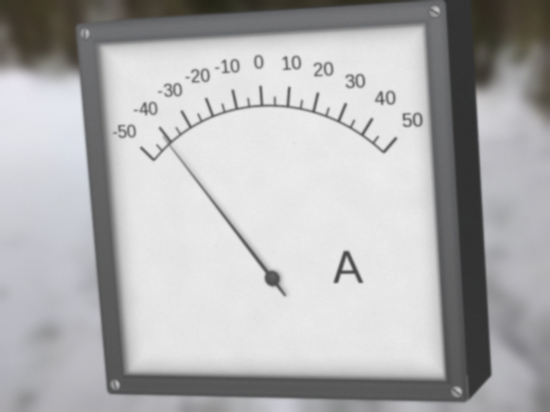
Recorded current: -40
